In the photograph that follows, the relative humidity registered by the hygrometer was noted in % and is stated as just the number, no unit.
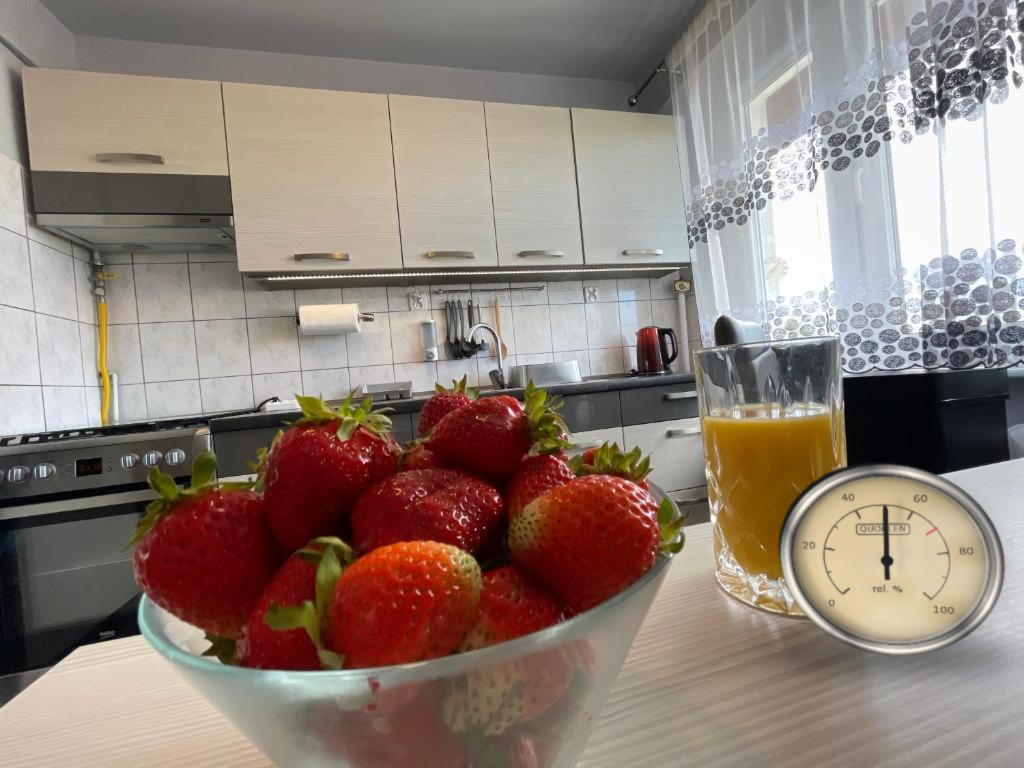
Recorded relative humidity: 50
